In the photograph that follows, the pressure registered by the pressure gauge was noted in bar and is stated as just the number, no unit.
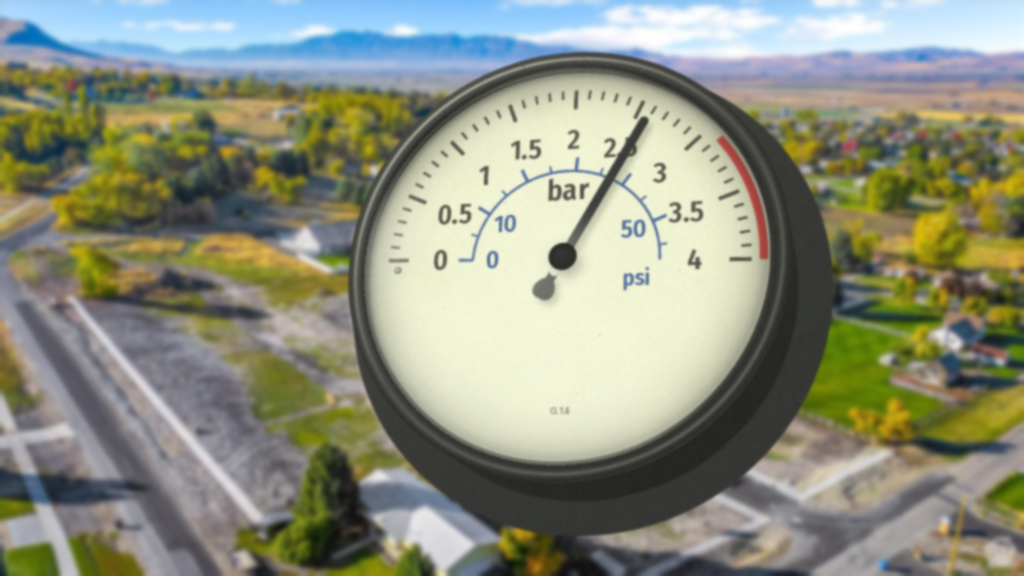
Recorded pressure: 2.6
